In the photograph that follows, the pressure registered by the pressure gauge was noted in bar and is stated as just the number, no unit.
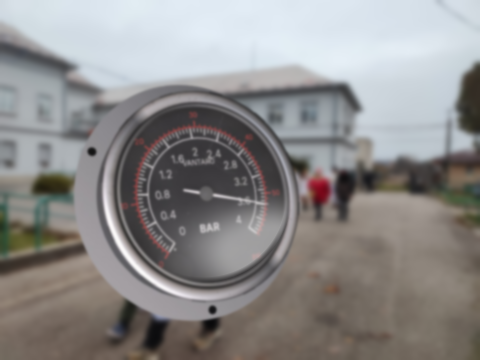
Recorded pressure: 3.6
